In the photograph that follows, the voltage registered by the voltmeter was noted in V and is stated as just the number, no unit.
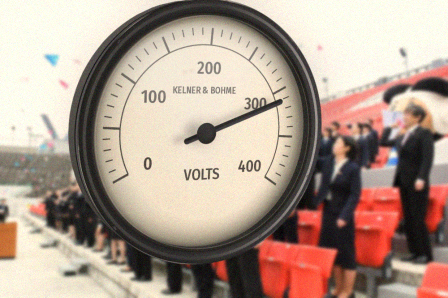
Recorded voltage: 310
